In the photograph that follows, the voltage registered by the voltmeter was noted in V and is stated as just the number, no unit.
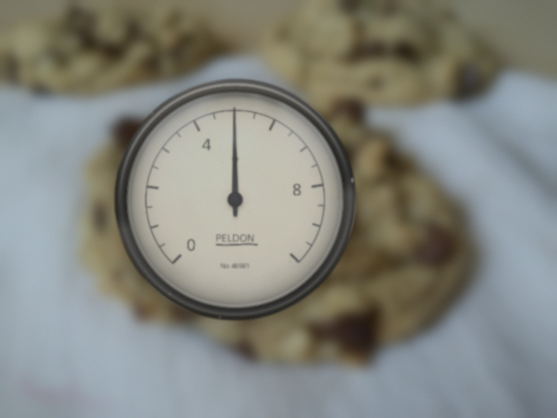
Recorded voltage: 5
